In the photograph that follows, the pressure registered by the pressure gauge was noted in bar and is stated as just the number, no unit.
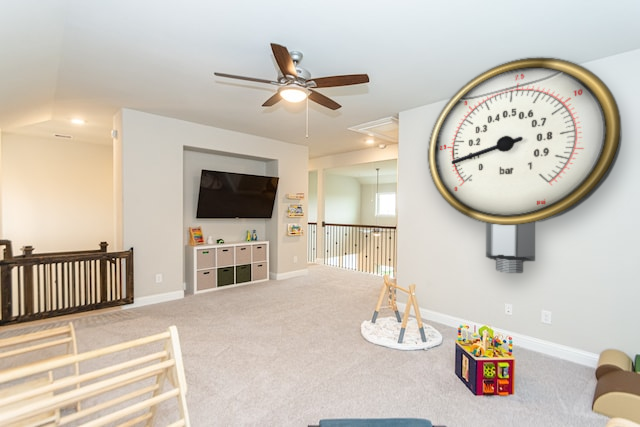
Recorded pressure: 0.1
